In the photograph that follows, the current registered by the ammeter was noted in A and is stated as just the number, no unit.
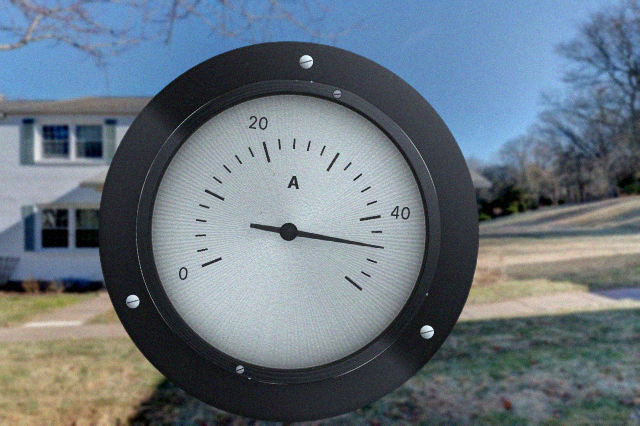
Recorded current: 44
